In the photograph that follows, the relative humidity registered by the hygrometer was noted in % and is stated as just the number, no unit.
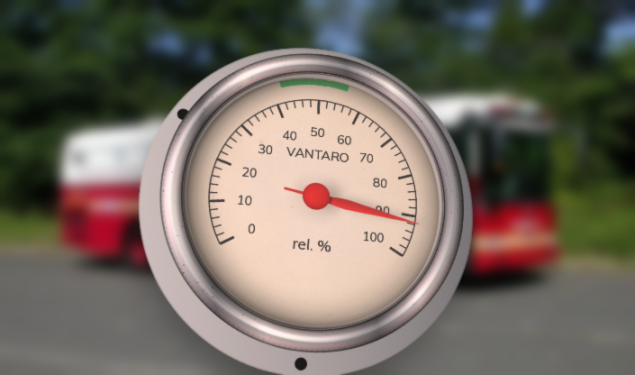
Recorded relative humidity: 92
